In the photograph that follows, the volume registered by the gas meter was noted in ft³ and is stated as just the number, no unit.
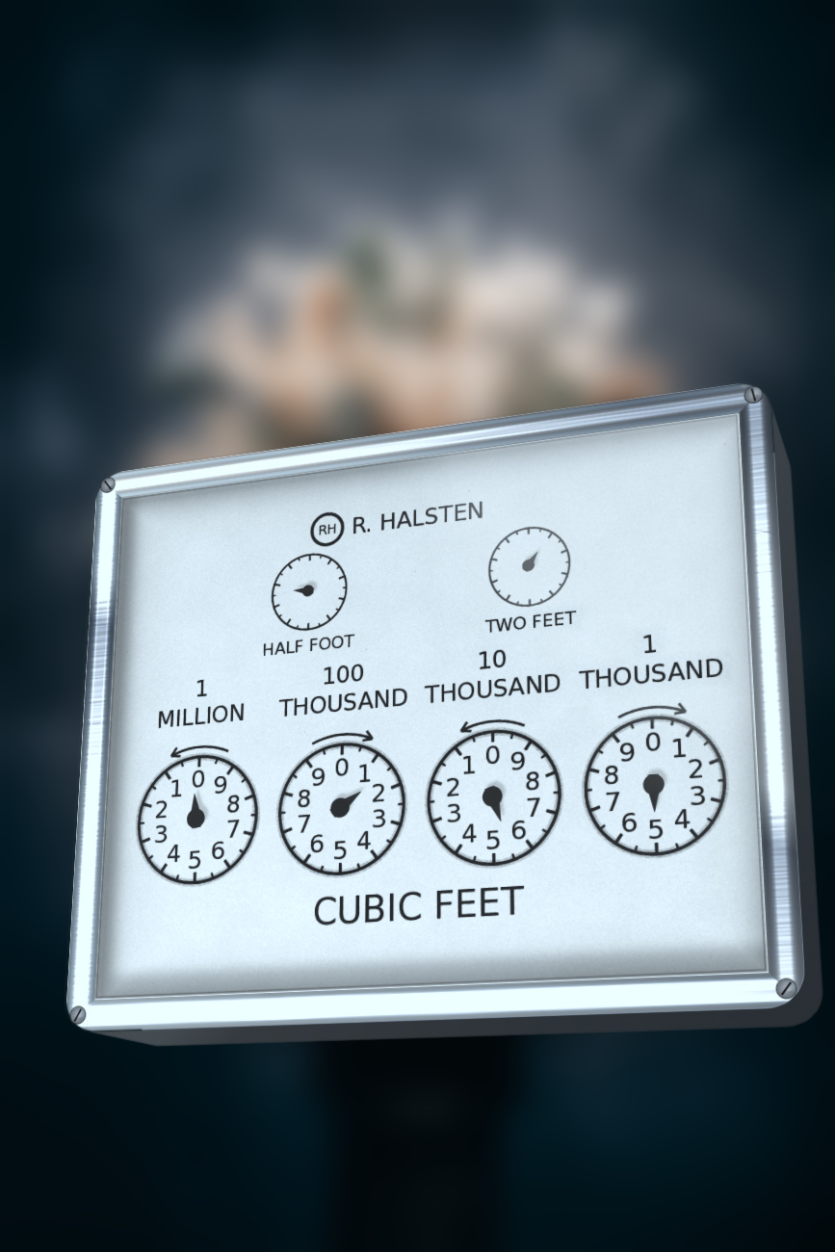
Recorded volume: 15500
